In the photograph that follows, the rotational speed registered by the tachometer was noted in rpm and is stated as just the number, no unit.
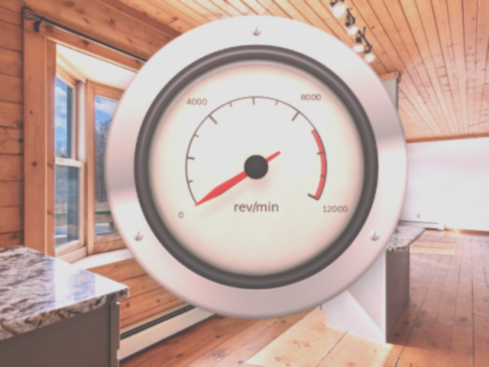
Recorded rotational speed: 0
